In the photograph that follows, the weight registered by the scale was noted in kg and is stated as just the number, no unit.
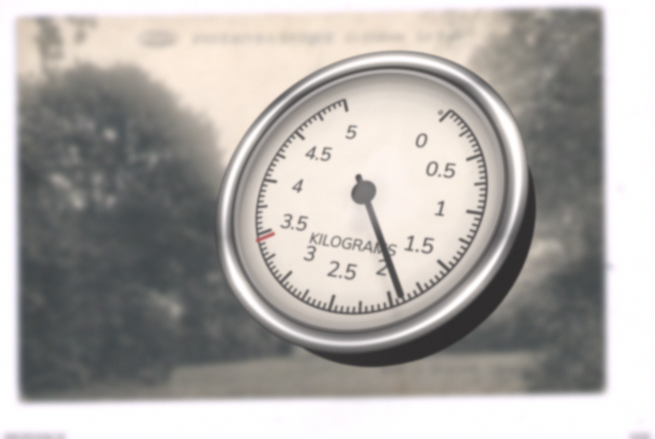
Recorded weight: 1.9
